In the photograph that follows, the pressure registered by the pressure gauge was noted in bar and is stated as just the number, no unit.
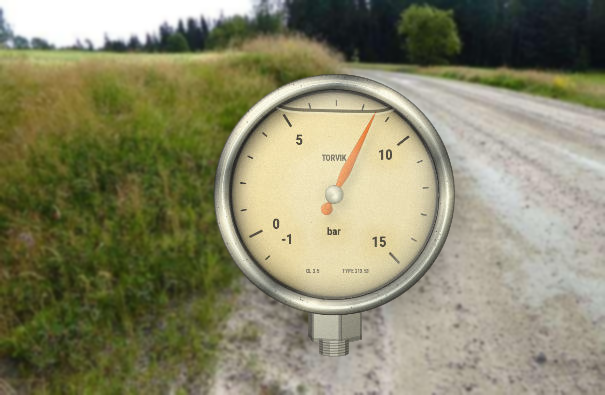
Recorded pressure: 8.5
